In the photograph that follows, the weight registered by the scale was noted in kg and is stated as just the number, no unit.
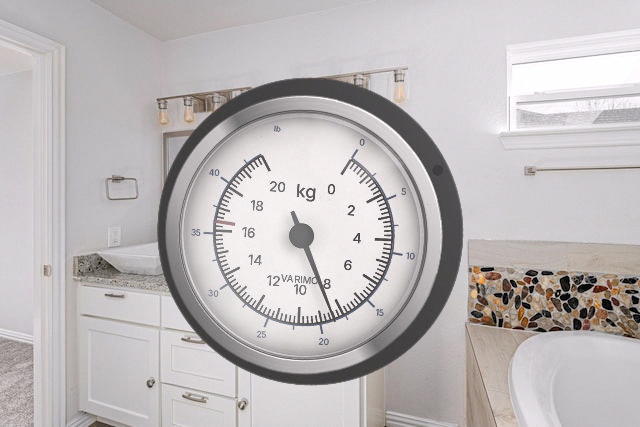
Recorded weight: 8.4
